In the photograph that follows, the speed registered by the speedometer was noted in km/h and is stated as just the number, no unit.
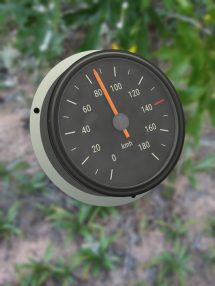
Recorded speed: 85
